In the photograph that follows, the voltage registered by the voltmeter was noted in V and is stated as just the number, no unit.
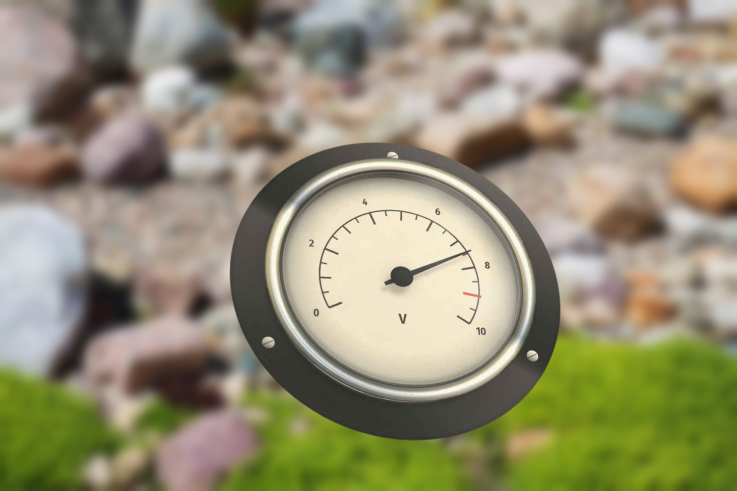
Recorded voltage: 7.5
